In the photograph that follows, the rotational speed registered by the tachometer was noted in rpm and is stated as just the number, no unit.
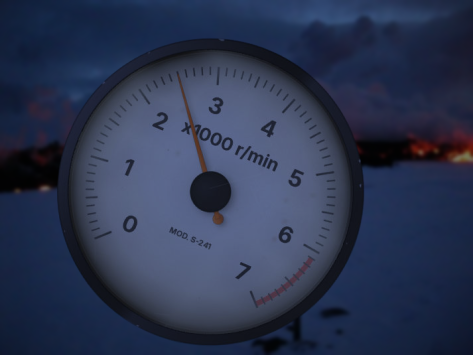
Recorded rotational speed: 2500
